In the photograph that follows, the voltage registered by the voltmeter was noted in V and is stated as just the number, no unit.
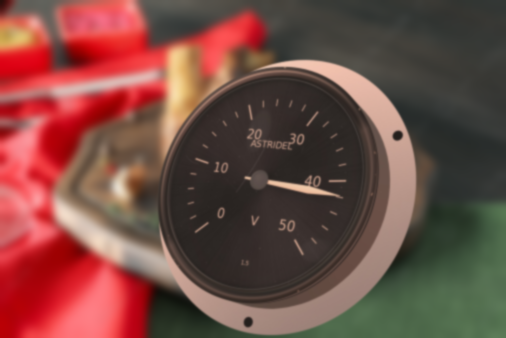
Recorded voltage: 42
